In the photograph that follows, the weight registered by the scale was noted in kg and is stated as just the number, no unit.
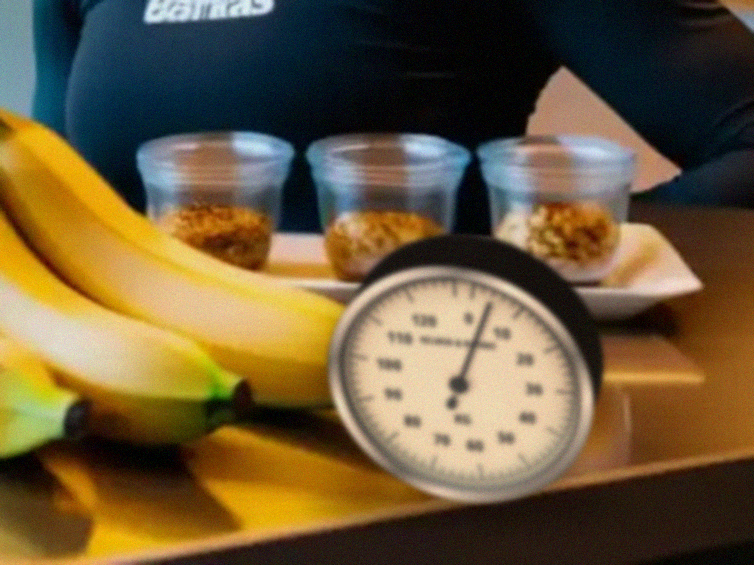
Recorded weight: 4
